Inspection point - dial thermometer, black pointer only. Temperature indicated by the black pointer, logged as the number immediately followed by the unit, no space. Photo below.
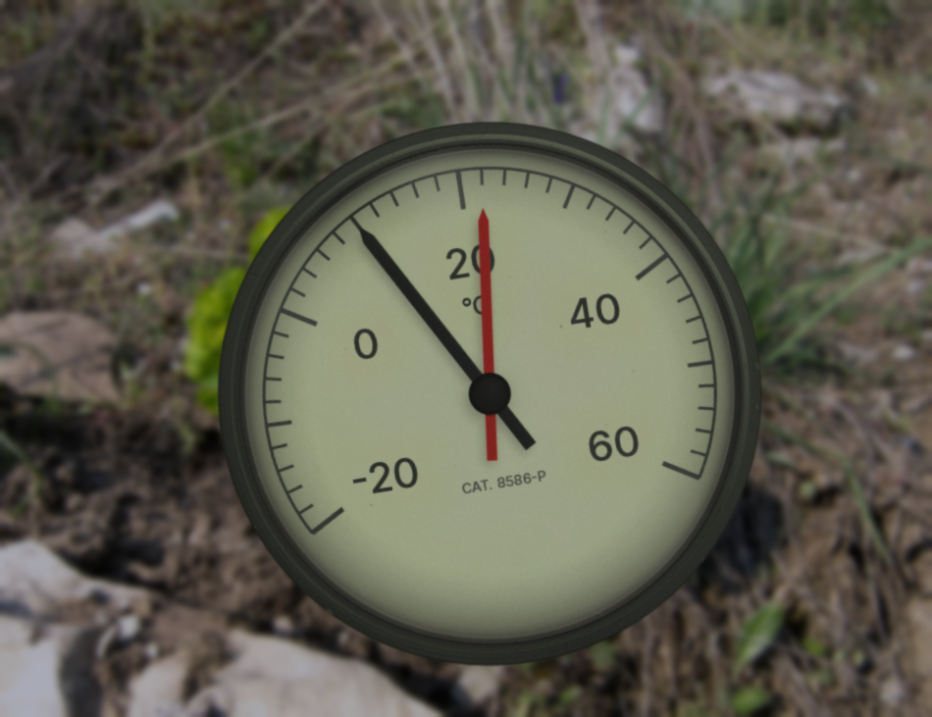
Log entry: 10°C
